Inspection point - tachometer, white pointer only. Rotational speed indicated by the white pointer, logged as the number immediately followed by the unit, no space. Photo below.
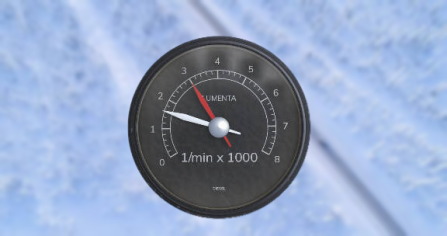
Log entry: 1600rpm
